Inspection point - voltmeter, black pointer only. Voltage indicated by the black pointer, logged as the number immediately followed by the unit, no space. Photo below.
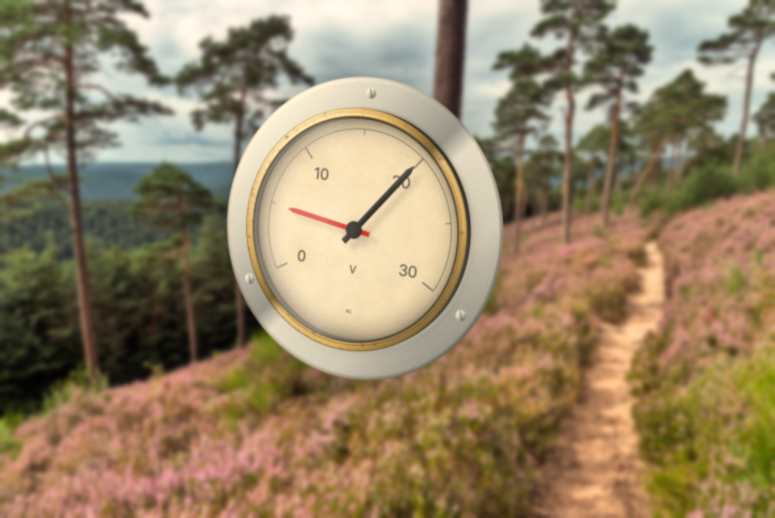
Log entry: 20V
